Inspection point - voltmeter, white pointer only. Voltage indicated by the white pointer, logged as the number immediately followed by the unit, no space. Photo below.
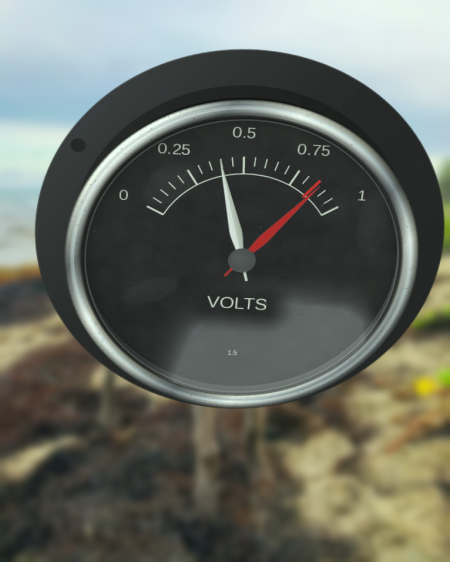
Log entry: 0.4V
